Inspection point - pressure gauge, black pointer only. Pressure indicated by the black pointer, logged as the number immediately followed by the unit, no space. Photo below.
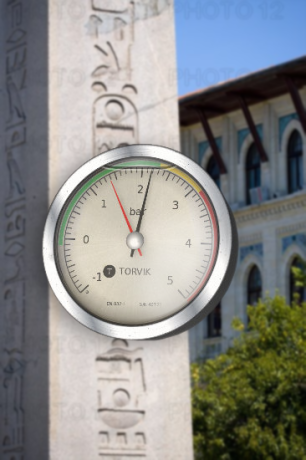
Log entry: 2.2bar
